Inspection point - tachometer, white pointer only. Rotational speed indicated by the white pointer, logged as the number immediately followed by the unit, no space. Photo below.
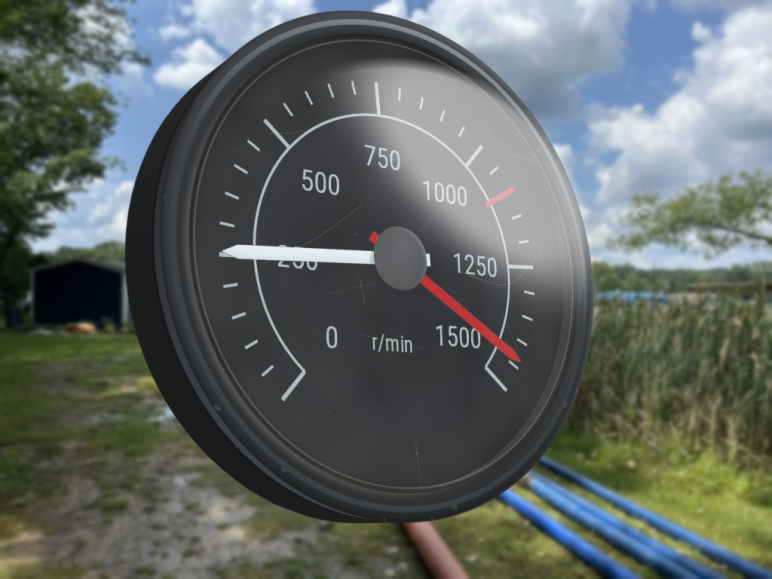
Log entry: 250rpm
